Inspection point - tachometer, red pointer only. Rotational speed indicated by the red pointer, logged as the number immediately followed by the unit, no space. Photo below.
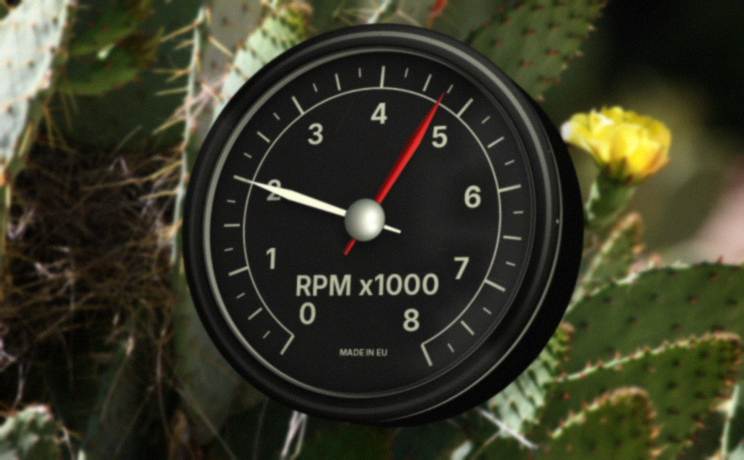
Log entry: 4750rpm
